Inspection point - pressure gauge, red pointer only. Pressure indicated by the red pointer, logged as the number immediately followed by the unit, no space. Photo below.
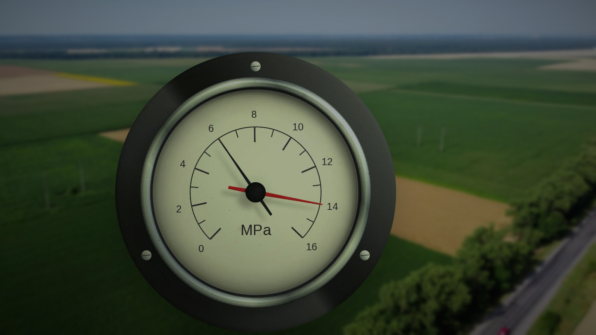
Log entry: 14MPa
